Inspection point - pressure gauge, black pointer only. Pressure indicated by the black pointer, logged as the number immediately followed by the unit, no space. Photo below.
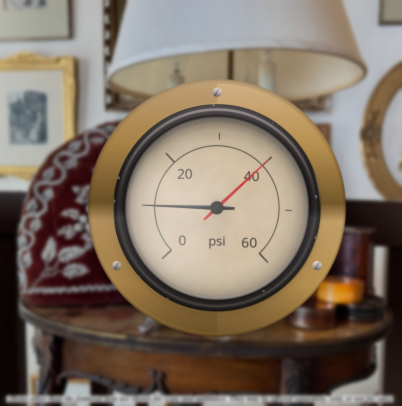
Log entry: 10psi
